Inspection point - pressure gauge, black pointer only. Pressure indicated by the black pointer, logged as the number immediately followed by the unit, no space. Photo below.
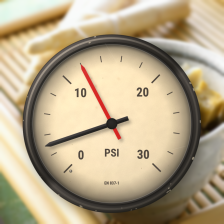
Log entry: 3psi
